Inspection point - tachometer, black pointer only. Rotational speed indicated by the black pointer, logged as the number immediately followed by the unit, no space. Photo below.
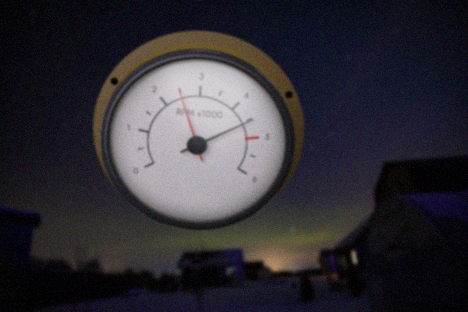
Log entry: 4500rpm
